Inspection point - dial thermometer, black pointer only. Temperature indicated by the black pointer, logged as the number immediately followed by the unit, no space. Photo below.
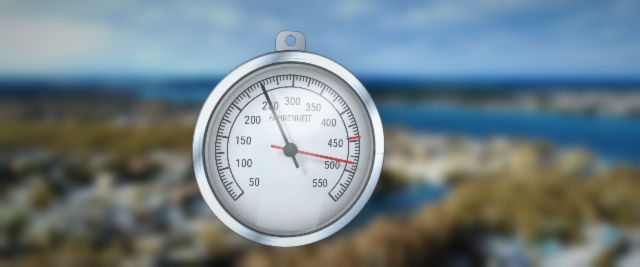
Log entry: 250°F
